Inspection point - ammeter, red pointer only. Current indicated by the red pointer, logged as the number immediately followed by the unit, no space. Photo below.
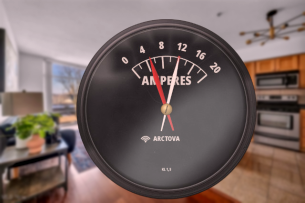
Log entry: 5A
